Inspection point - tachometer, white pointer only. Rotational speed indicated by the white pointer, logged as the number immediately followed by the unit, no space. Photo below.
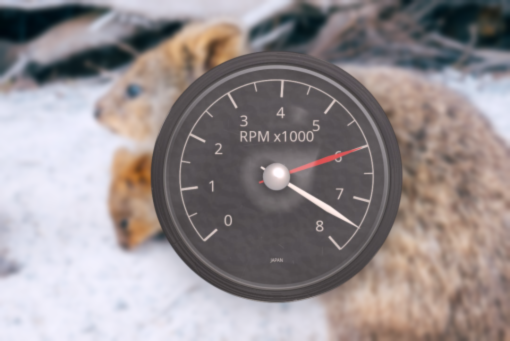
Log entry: 7500rpm
